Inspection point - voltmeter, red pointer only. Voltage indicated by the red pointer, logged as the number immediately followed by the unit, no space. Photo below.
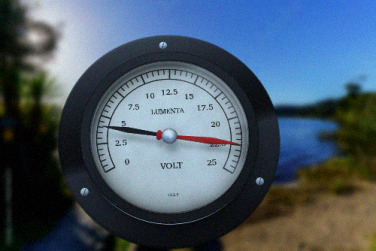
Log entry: 22.5V
